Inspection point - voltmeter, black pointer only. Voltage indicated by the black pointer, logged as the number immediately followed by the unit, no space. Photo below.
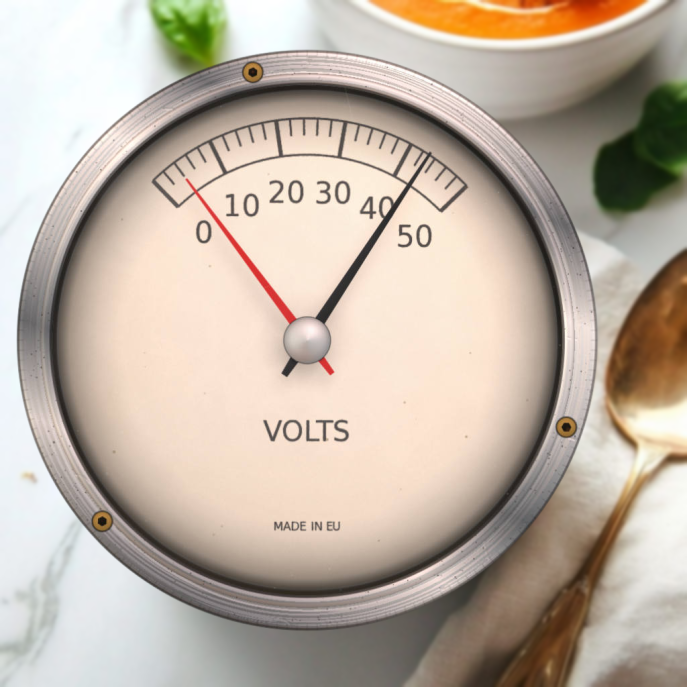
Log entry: 43V
